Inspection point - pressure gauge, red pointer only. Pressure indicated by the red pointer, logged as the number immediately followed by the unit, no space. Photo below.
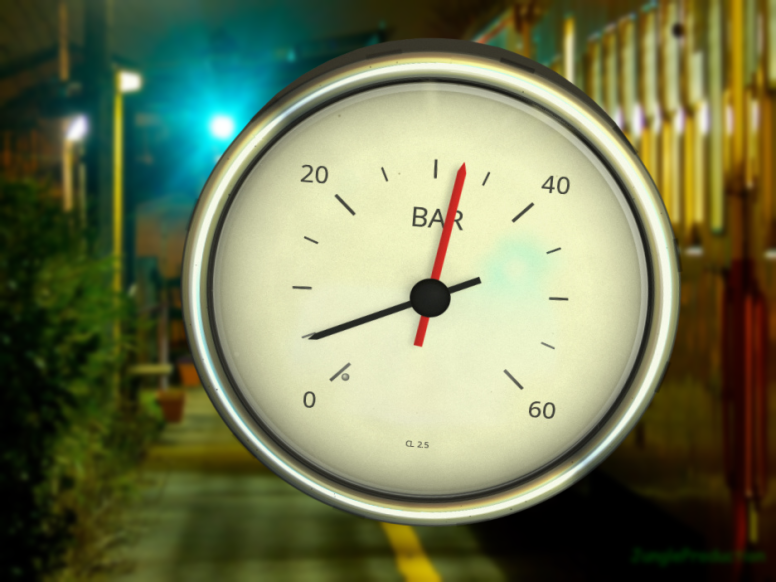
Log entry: 32.5bar
